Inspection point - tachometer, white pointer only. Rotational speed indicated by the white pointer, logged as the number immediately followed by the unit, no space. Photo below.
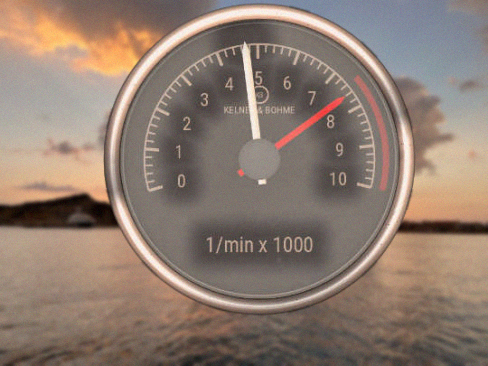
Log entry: 4700rpm
